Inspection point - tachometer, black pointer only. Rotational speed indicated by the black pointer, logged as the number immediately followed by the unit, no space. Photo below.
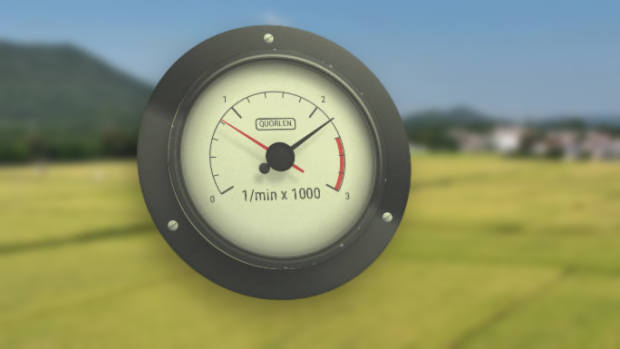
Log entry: 2200rpm
